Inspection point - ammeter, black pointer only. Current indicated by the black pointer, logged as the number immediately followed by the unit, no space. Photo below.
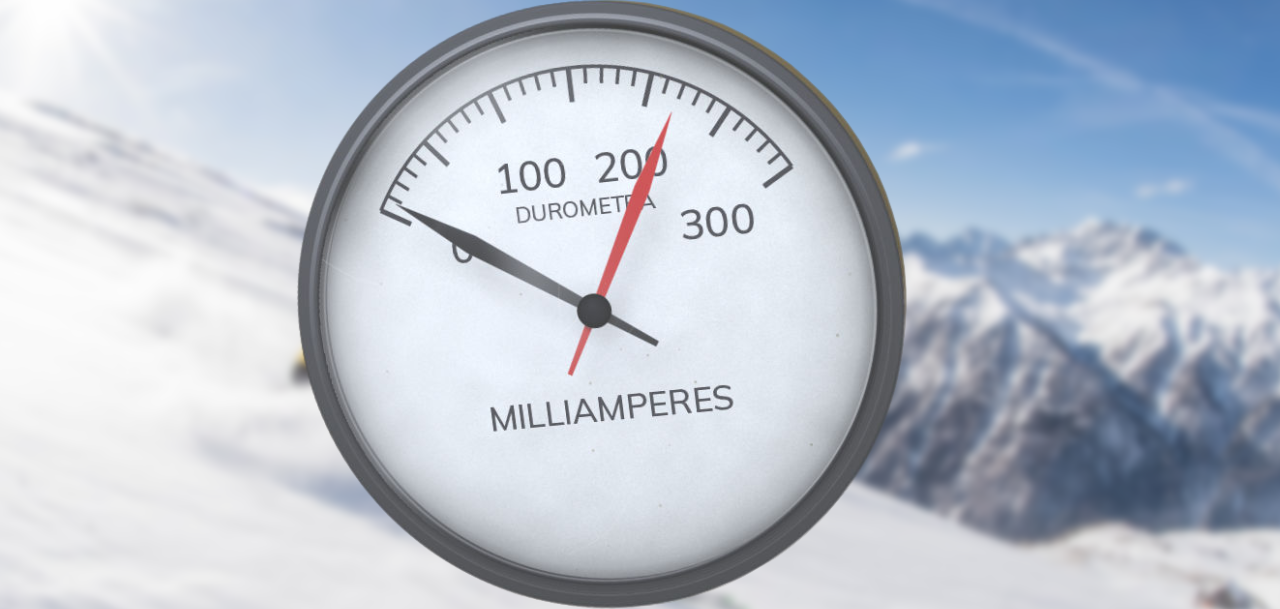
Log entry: 10mA
